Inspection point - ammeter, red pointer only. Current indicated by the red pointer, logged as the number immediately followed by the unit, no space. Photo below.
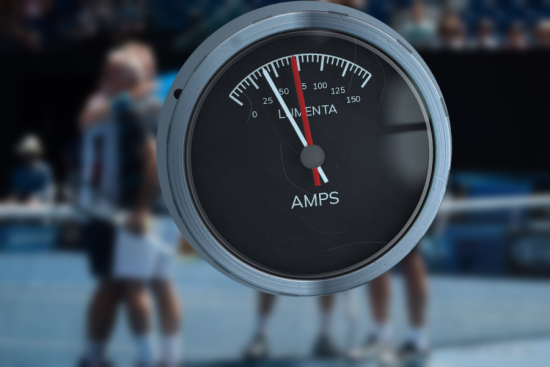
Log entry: 70A
